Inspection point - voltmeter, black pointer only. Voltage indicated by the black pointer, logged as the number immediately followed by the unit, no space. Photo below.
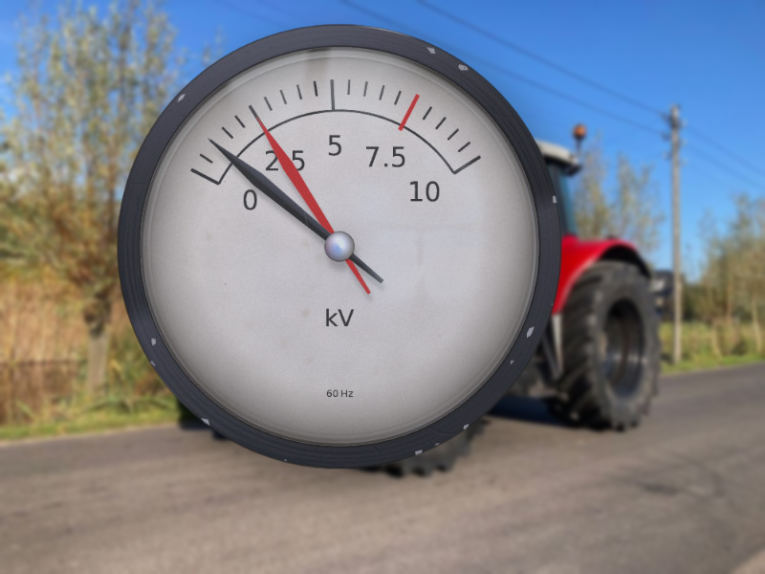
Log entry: 1kV
